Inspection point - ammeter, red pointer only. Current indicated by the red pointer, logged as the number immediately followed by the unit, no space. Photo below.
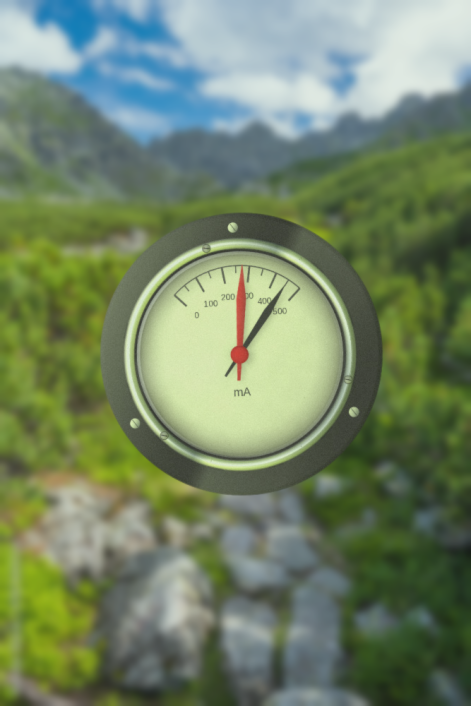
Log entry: 275mA
